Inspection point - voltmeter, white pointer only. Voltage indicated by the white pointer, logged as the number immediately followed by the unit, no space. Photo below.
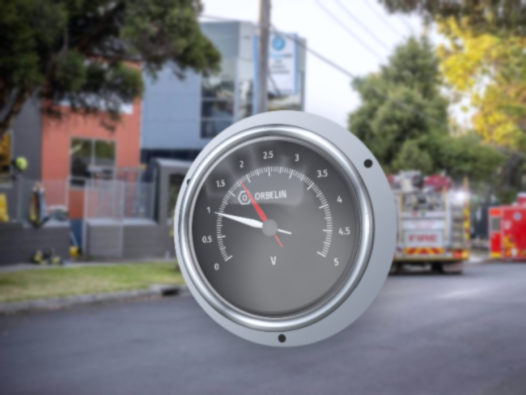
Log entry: 1V
